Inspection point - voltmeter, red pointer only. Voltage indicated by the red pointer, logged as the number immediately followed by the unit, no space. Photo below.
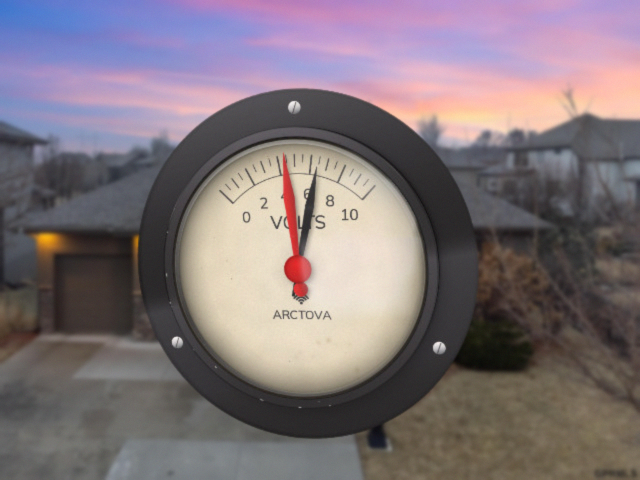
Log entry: 4.5V
